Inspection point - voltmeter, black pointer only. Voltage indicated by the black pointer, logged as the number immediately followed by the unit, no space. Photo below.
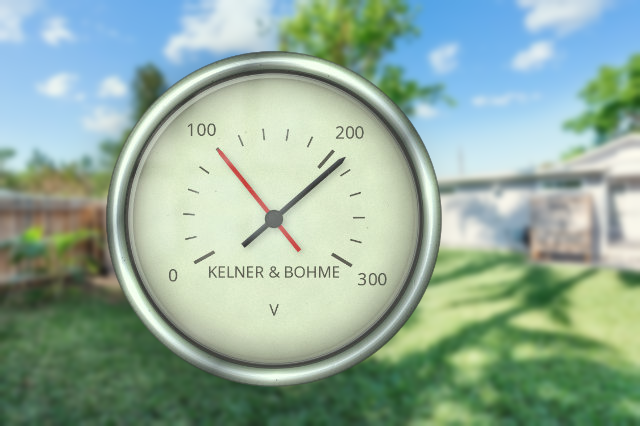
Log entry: 210V
